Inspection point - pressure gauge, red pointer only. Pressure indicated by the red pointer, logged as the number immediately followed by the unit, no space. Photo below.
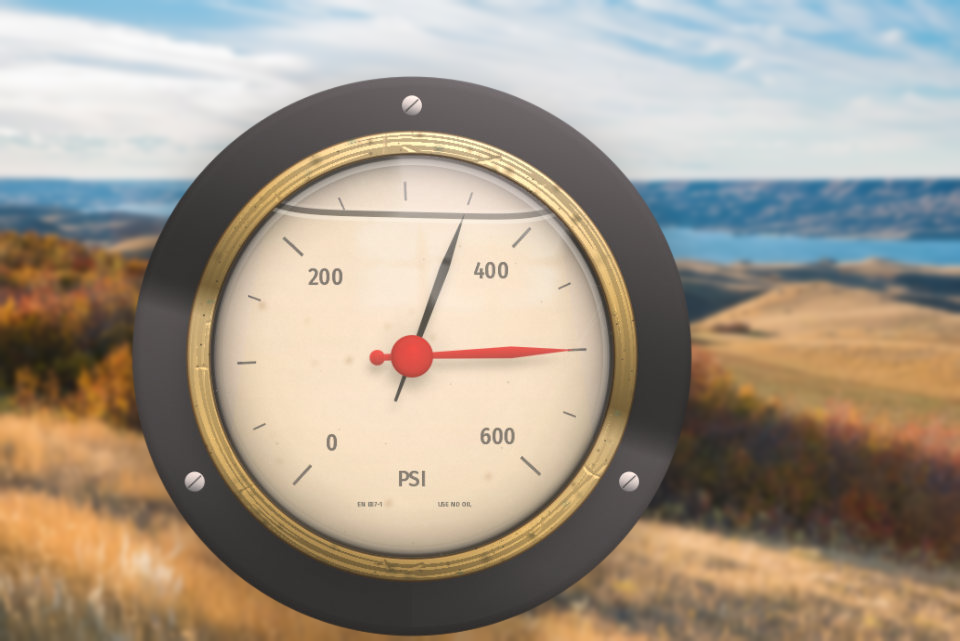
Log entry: 500psi
